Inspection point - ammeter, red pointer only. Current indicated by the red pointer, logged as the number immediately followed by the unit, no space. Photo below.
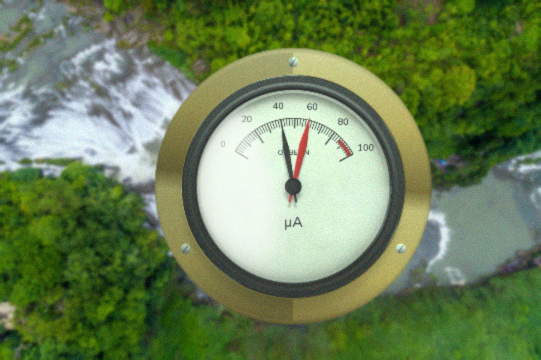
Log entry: 60µA
